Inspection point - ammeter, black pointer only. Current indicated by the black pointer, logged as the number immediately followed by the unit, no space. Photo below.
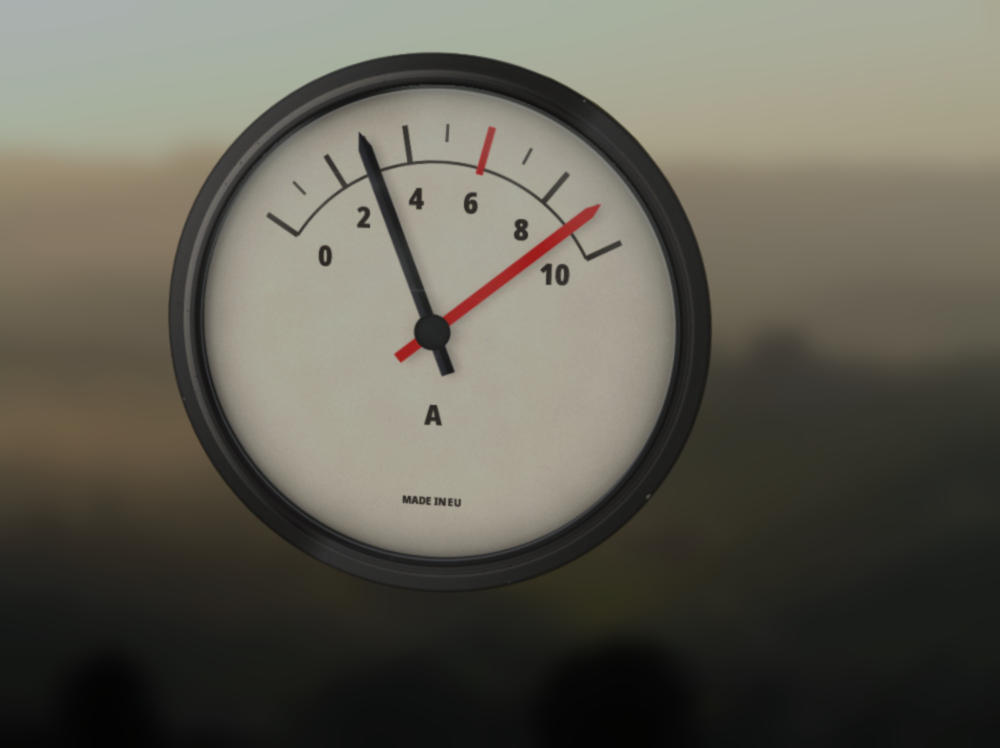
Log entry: 3A
